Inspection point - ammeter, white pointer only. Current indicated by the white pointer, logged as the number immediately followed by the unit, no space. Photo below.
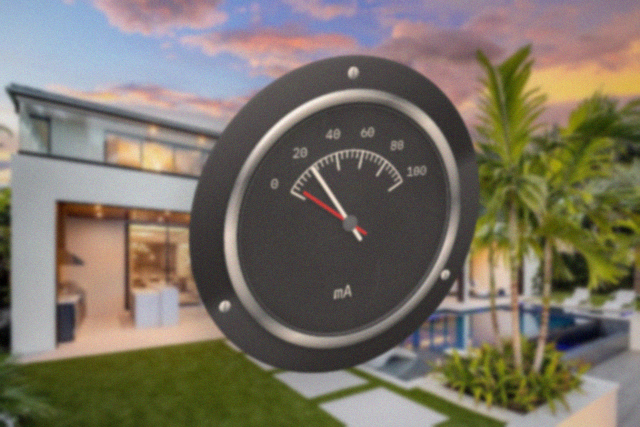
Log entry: 20mA
